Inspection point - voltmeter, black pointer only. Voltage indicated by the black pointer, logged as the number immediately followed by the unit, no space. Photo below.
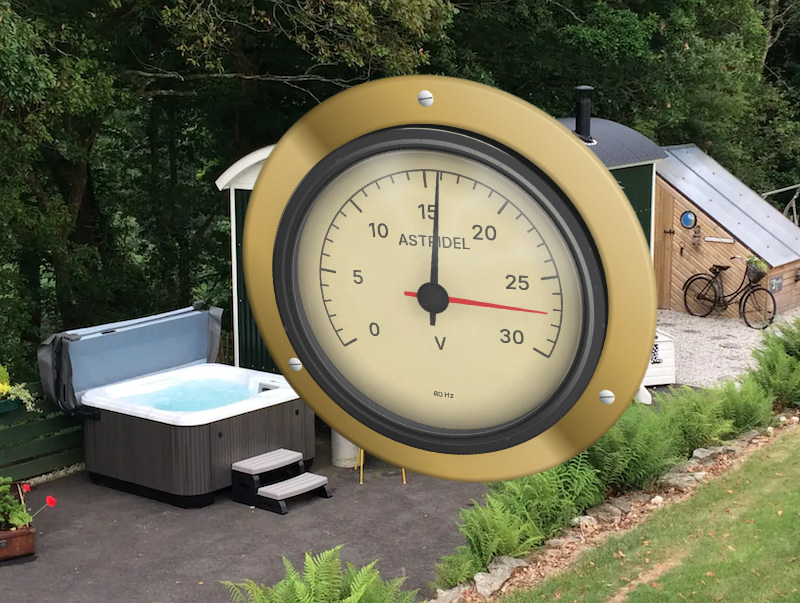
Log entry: 16V
